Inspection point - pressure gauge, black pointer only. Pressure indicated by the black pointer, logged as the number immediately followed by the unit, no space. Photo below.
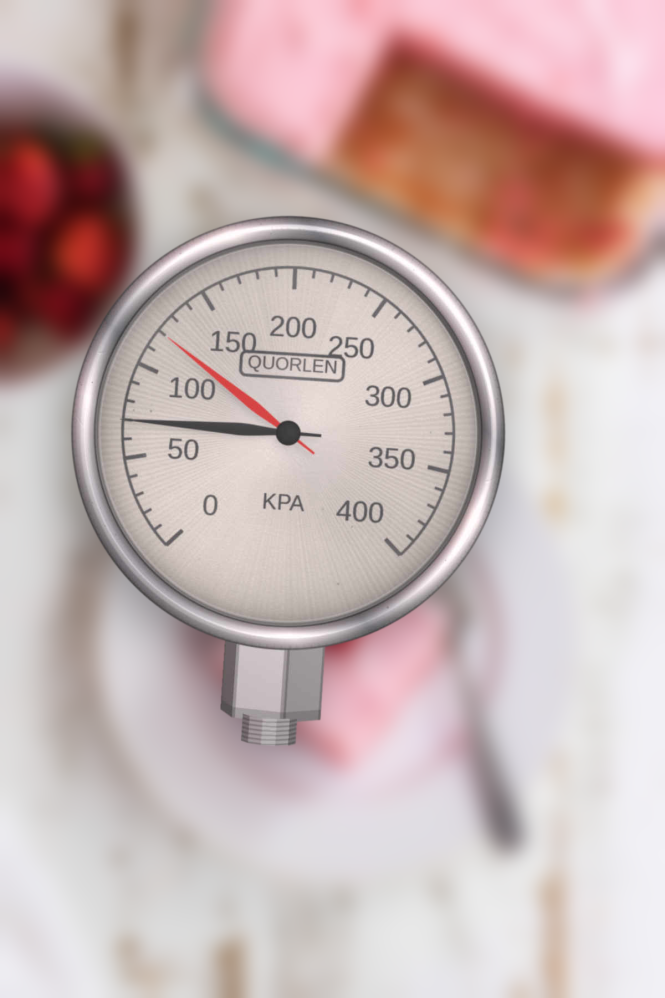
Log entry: 70kPa
